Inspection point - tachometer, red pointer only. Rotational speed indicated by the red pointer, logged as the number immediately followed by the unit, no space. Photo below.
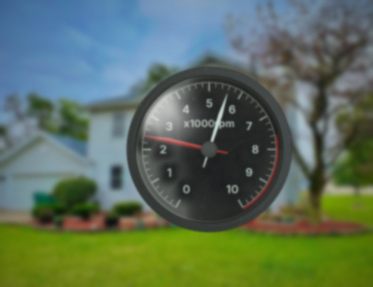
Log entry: 2400rpm
